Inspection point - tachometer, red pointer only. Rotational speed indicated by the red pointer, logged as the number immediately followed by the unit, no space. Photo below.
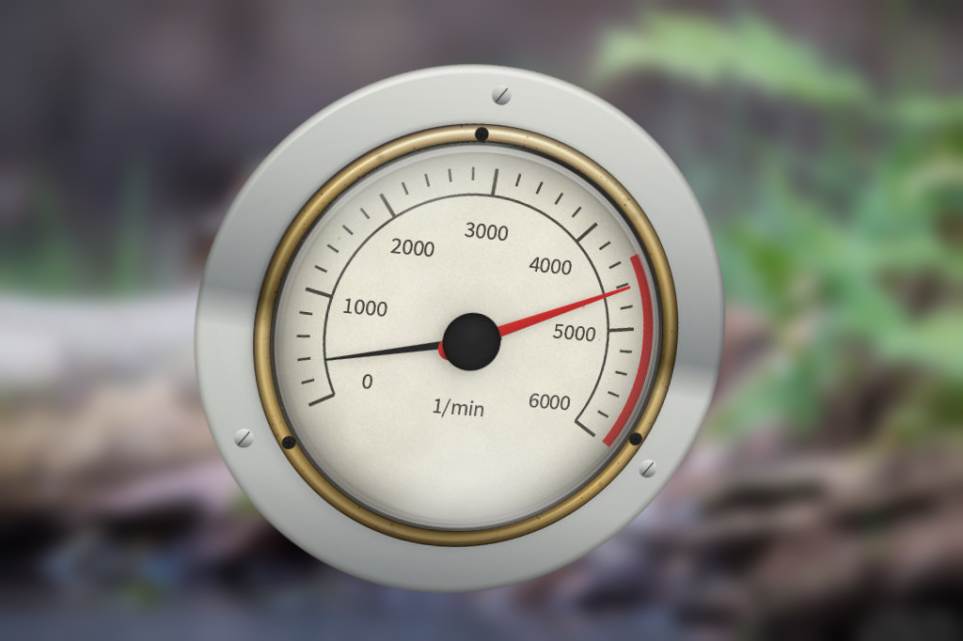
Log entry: 4600rpm
